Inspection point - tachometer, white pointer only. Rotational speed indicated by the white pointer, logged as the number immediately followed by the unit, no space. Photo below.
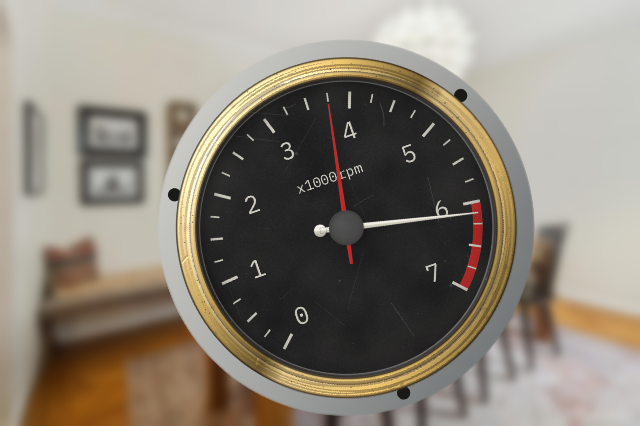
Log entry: 6125rpm
